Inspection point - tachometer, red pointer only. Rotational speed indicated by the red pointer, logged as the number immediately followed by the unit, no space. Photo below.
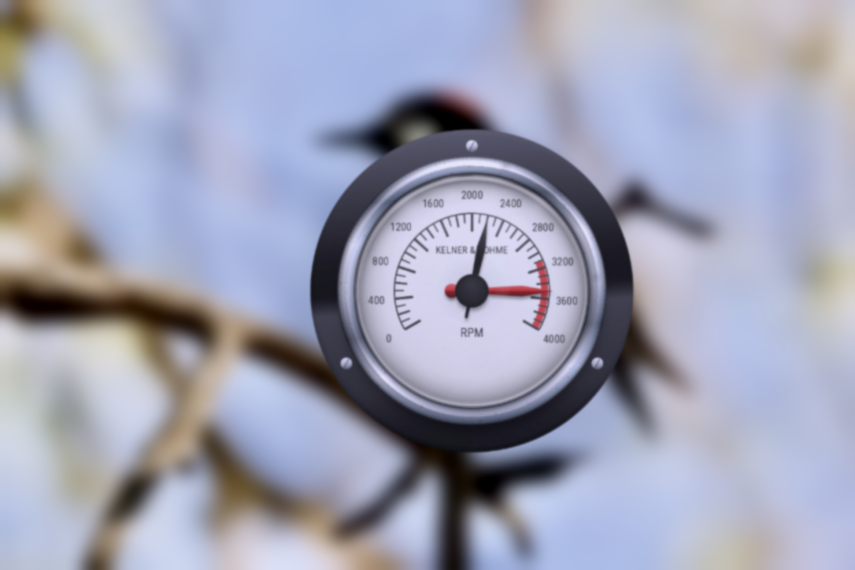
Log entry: 3500rpm
